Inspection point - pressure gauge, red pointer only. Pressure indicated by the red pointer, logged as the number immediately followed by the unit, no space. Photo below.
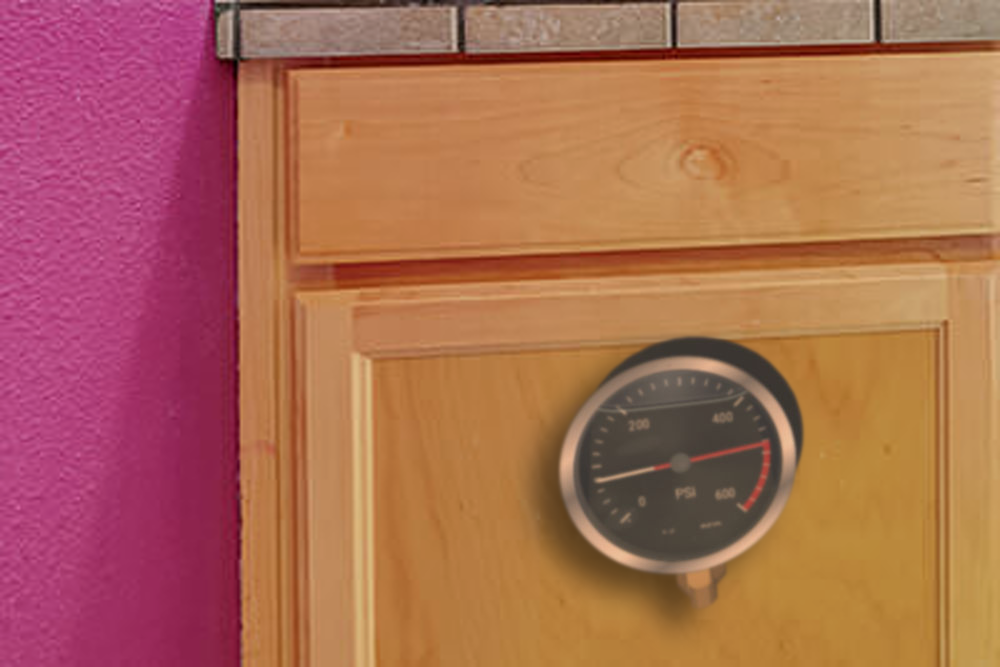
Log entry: 480psi
